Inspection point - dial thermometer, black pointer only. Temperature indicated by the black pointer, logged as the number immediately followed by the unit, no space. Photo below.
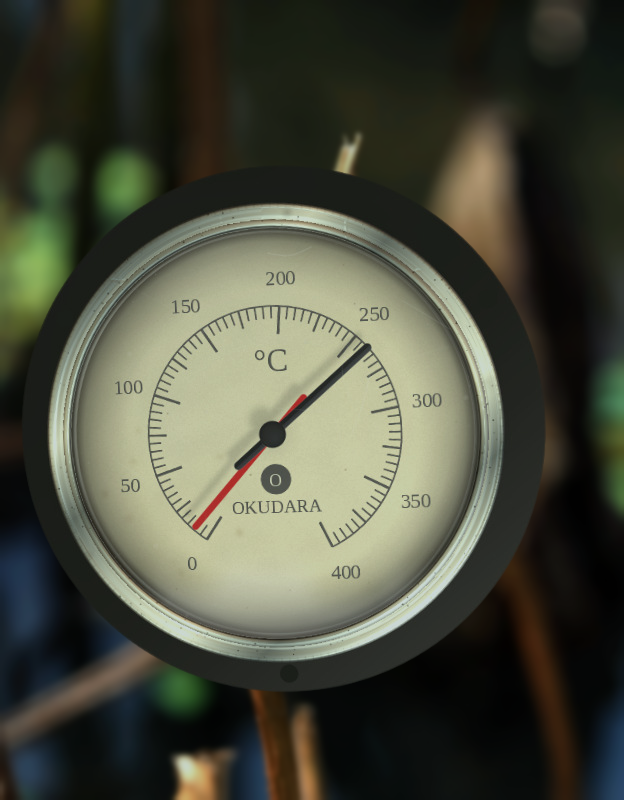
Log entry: 260°C
